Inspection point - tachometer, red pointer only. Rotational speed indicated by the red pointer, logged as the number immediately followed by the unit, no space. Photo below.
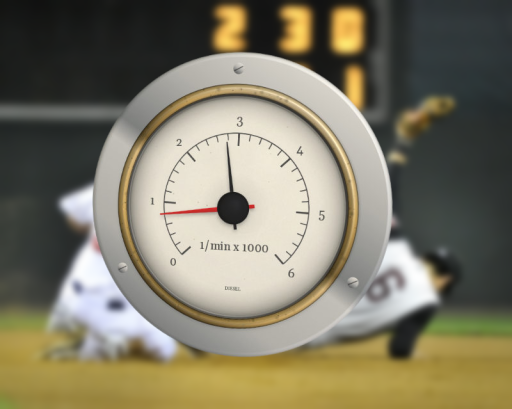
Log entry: 800rpm
